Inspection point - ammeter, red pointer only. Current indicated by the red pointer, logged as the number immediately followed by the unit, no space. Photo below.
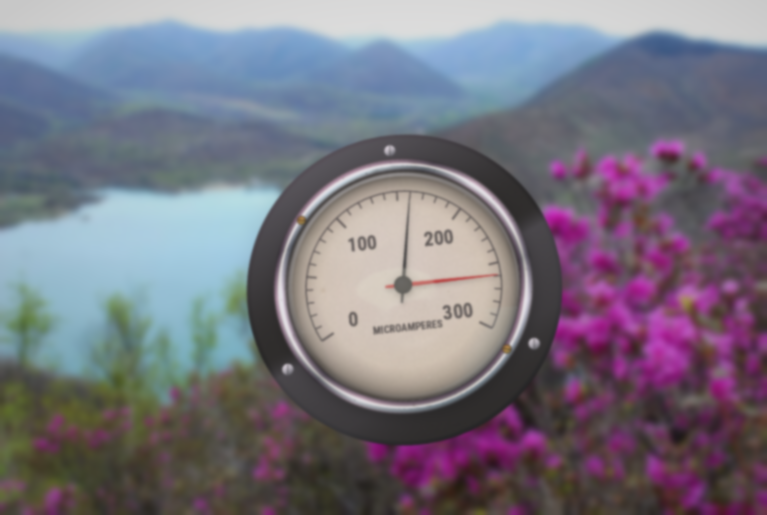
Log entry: 260µA
